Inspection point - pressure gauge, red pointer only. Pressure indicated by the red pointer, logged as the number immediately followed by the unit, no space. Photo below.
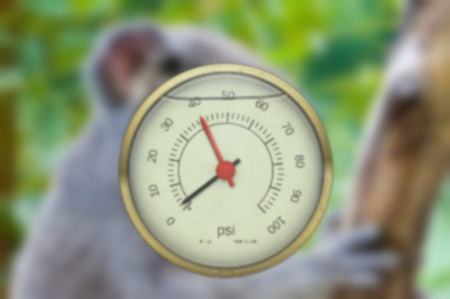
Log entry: 40psi
